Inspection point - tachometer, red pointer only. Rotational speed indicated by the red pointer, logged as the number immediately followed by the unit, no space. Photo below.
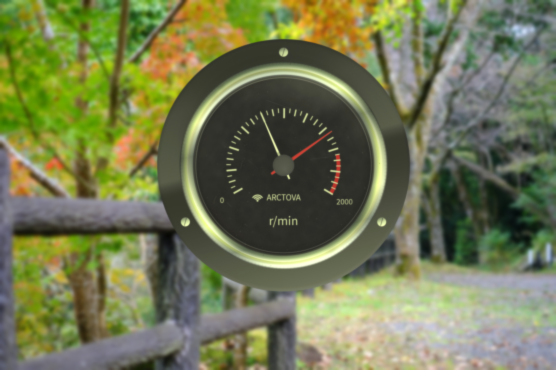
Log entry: 1450rpm
